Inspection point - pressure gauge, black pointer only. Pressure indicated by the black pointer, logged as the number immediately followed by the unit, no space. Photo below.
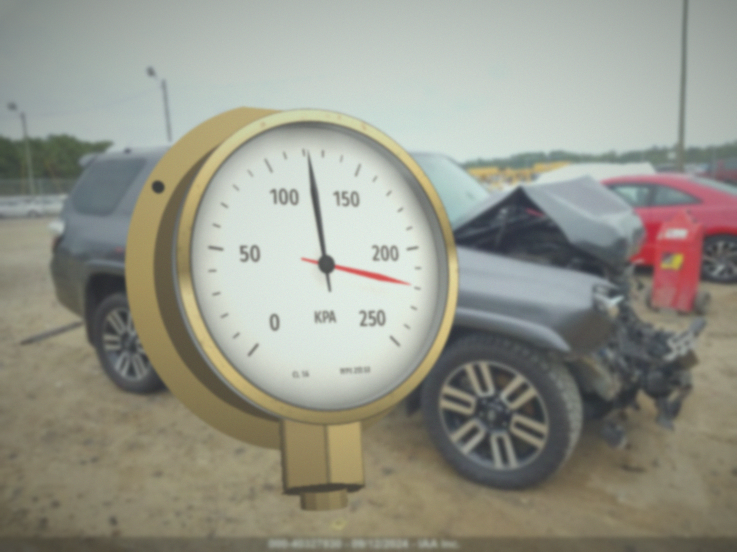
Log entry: 120kPa
